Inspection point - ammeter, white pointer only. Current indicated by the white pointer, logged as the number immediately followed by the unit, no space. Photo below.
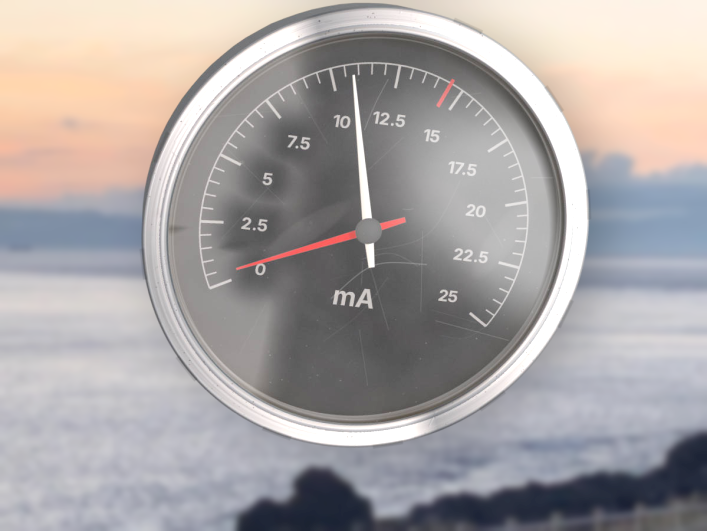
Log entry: 10.75mA
